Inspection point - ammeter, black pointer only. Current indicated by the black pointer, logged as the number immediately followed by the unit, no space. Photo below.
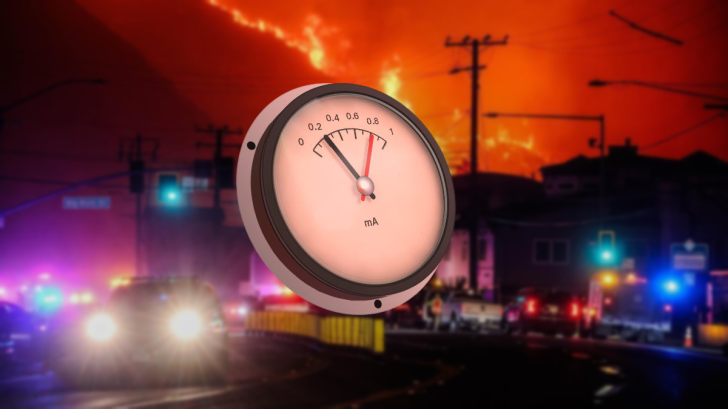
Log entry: 0.2mA
